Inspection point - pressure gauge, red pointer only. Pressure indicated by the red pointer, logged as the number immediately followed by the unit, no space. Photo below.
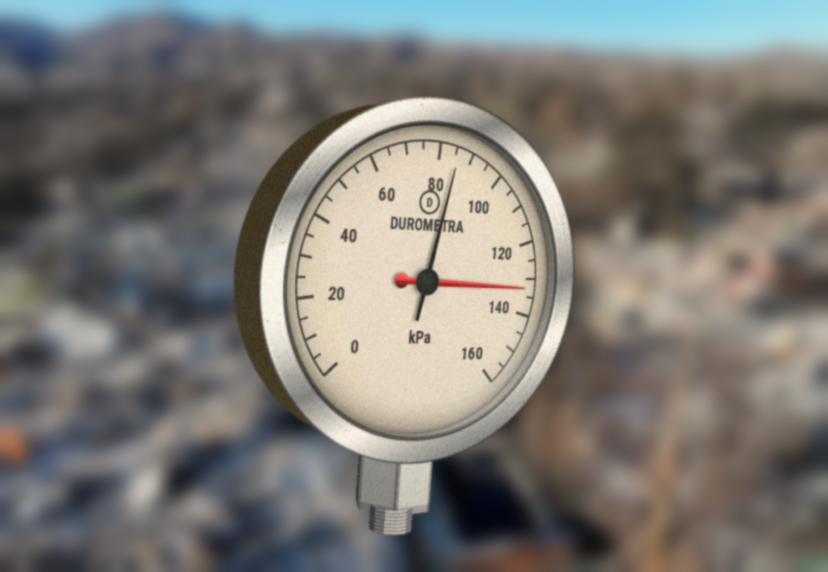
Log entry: 132.5kPa
